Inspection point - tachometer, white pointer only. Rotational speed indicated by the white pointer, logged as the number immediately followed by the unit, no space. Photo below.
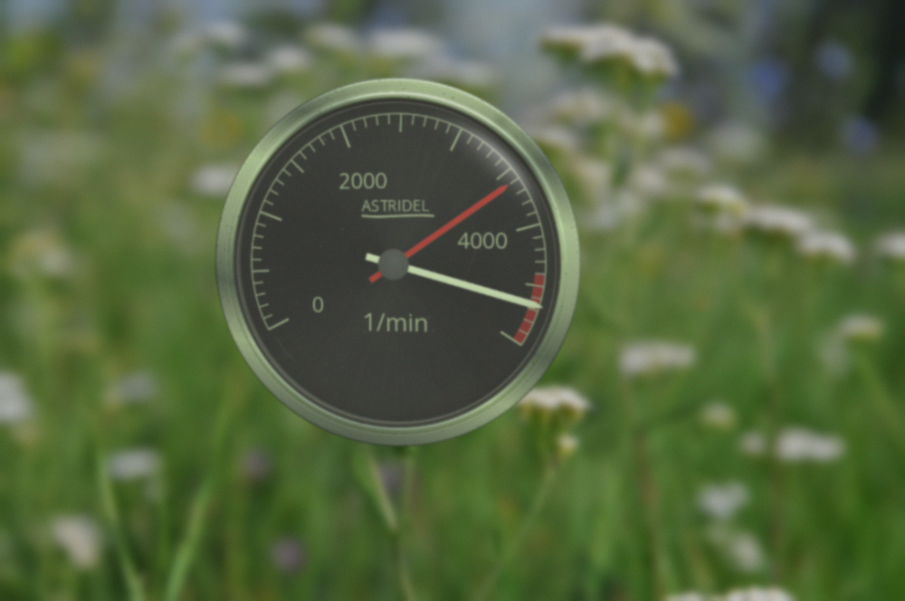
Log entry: 4650rpm
